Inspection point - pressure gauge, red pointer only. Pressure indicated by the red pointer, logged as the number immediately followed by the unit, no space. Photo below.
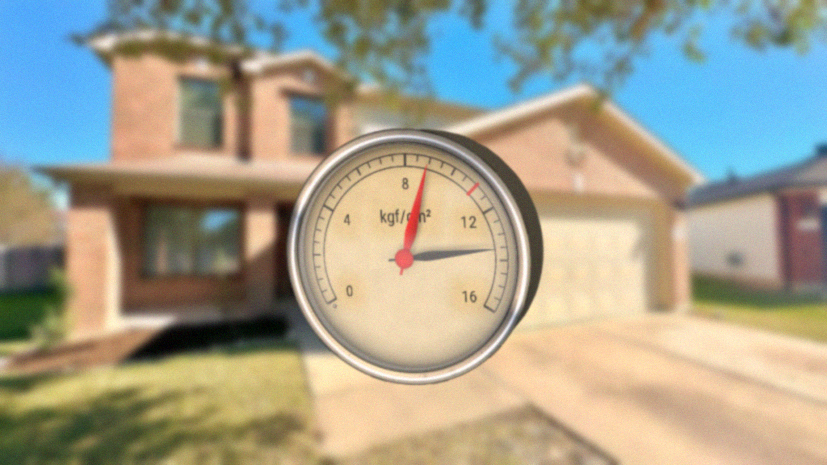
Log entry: 9kg/cm²
